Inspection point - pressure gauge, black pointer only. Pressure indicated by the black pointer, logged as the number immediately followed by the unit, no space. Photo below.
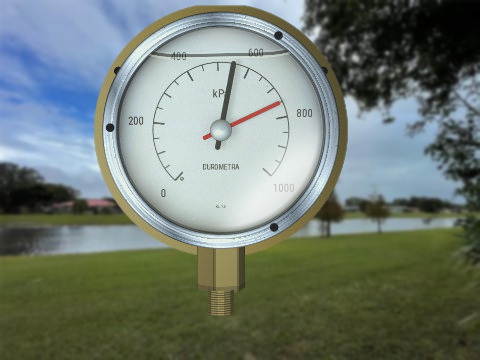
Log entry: 550kPa
